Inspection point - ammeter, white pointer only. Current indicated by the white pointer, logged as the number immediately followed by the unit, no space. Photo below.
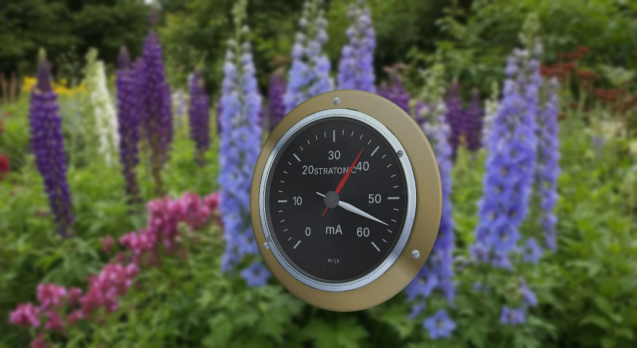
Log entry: 55mA
